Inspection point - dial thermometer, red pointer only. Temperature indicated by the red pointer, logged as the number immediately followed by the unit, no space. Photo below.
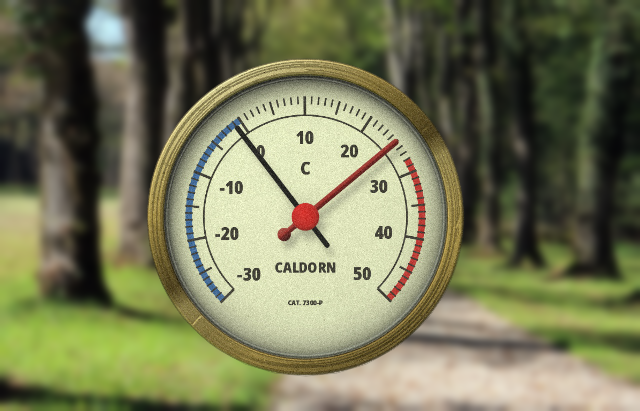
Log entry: 25°C
